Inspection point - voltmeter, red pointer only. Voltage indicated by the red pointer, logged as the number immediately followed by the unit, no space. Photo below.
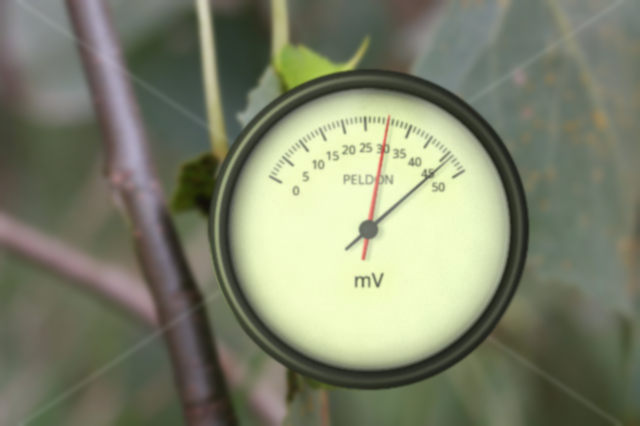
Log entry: 30mV
